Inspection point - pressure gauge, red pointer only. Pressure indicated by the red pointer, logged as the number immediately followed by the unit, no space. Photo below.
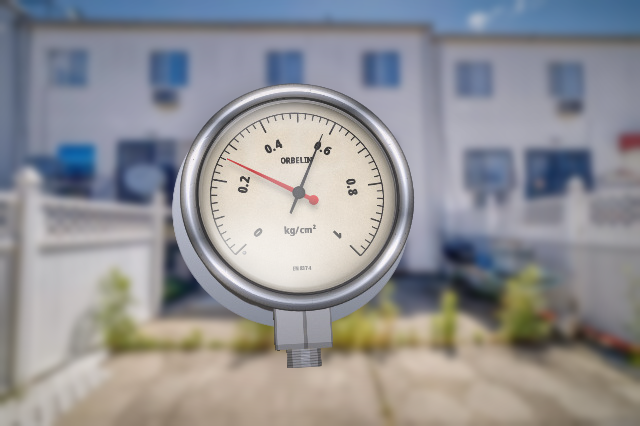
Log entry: 0.26kg/cm²
